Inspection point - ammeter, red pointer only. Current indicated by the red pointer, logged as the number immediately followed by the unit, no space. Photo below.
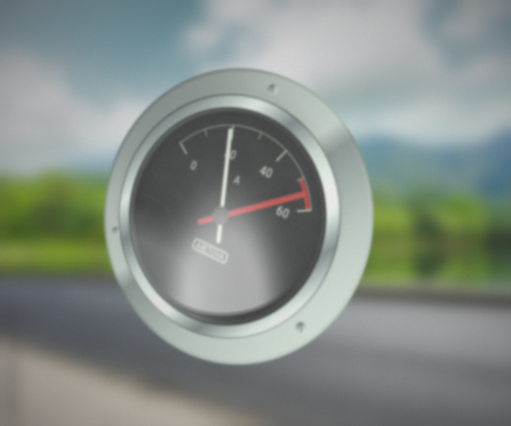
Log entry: 55A
